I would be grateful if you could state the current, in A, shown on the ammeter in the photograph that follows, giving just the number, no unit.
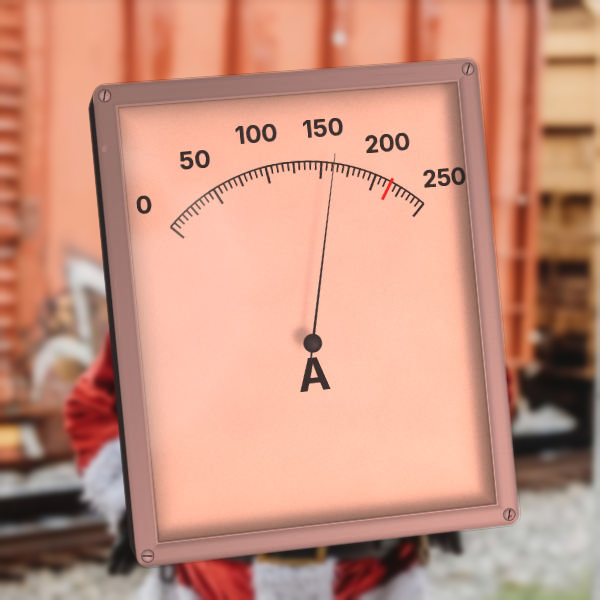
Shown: 160
